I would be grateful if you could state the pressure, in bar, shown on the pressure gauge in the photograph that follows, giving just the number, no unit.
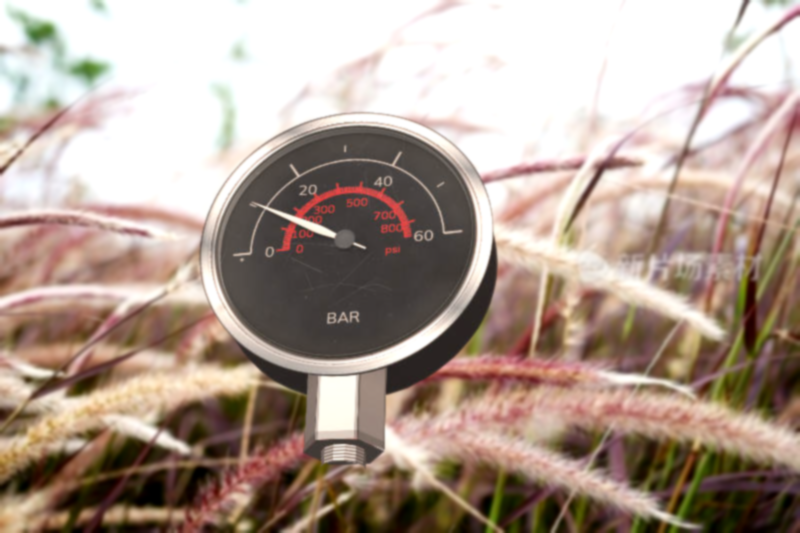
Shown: 10
